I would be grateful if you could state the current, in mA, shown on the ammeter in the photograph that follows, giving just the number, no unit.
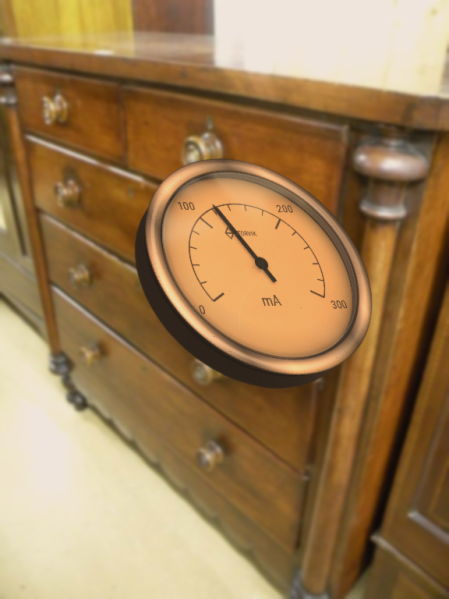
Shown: 120
